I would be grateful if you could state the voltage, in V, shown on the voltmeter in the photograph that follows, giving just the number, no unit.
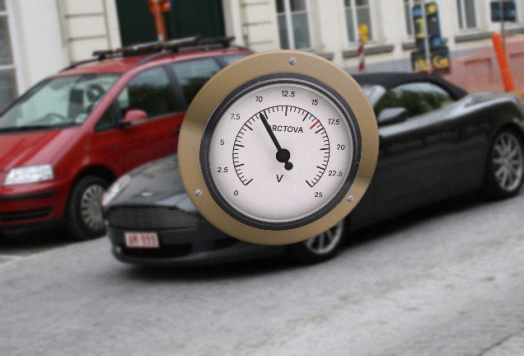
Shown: 9.5
